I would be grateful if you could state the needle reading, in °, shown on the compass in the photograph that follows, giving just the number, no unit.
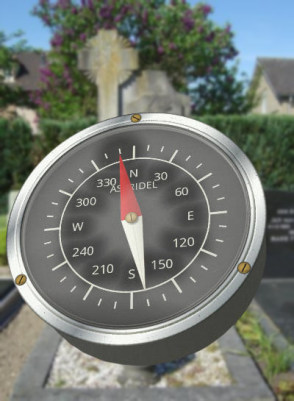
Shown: 350
